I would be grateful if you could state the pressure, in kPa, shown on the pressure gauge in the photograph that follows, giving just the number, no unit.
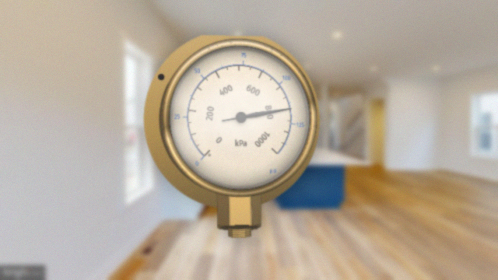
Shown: 800
